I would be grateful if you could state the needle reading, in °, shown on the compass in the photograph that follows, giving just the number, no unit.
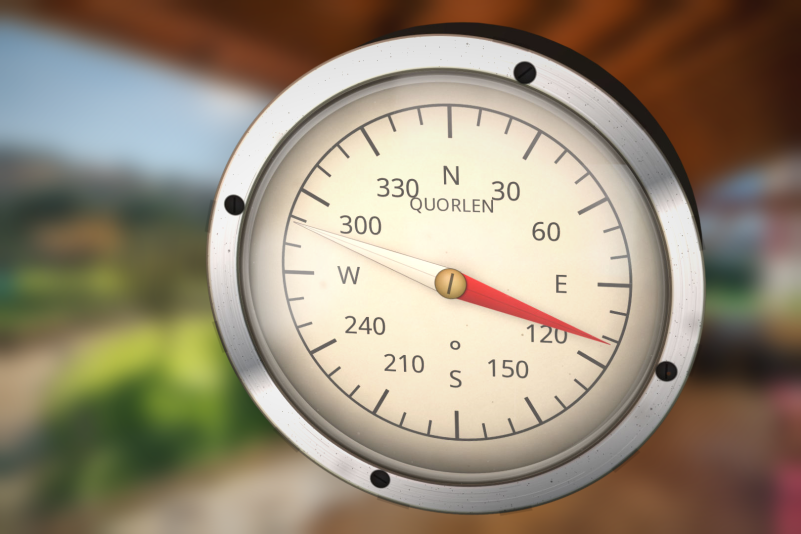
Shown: 110
